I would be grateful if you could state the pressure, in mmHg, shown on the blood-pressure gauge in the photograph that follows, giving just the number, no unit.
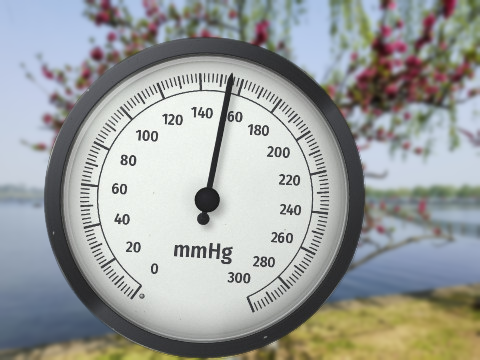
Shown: 154
